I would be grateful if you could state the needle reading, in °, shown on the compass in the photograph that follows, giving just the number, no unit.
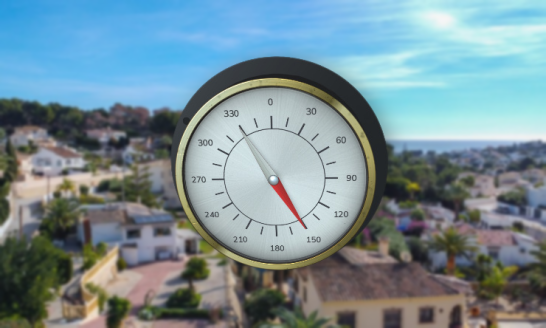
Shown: 150
